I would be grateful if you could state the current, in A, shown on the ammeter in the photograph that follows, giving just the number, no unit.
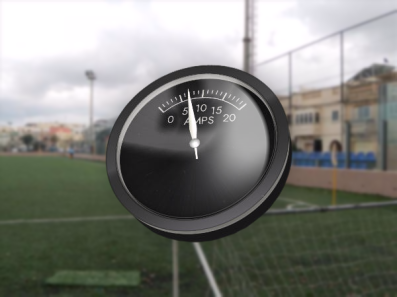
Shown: 7
